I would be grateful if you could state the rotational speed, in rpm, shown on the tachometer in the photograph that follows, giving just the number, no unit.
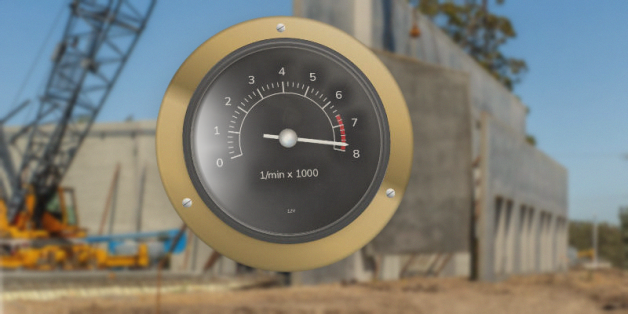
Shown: 7800
